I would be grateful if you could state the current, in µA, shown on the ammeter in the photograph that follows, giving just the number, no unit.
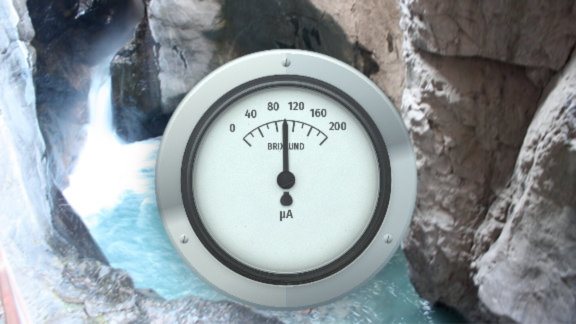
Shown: 100
